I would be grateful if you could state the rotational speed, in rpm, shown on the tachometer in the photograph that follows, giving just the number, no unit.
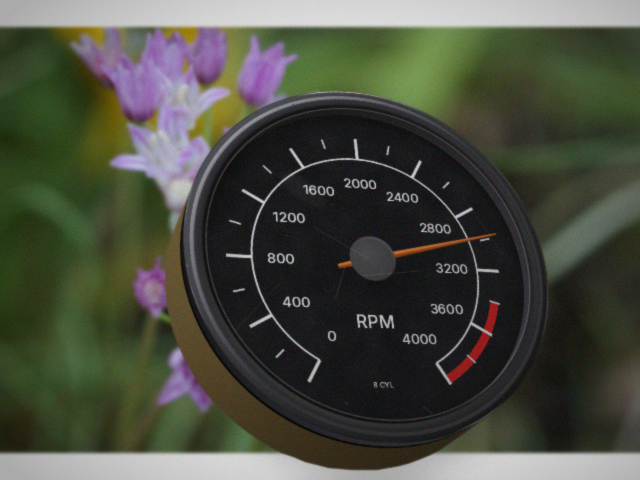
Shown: 3000
